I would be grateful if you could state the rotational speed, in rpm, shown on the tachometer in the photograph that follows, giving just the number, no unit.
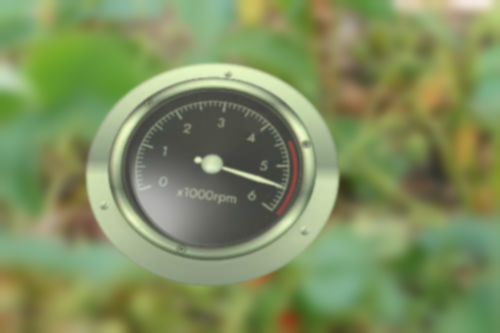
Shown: 5500
